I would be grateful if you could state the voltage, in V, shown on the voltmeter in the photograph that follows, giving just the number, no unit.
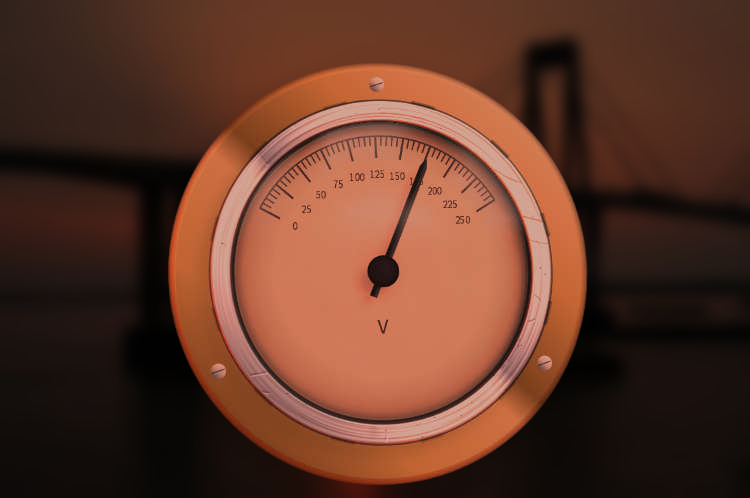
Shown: 175
